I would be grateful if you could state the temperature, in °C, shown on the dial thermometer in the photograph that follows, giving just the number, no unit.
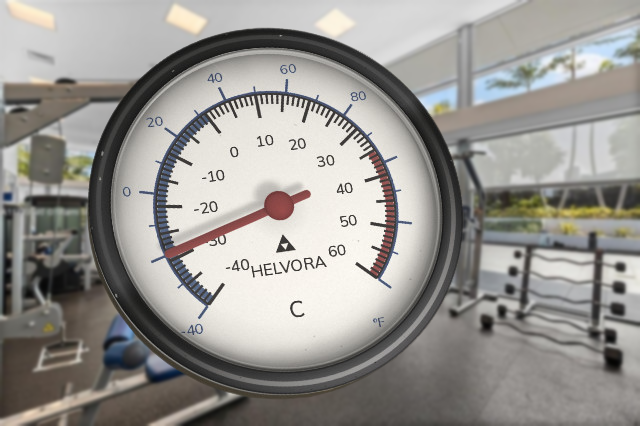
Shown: -29
